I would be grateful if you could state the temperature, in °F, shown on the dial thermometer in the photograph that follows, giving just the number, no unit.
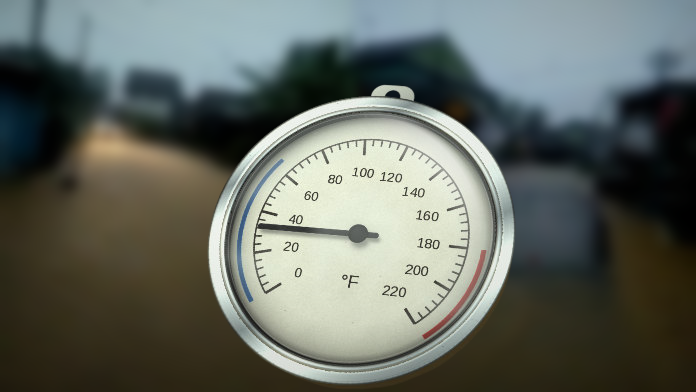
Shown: 32
